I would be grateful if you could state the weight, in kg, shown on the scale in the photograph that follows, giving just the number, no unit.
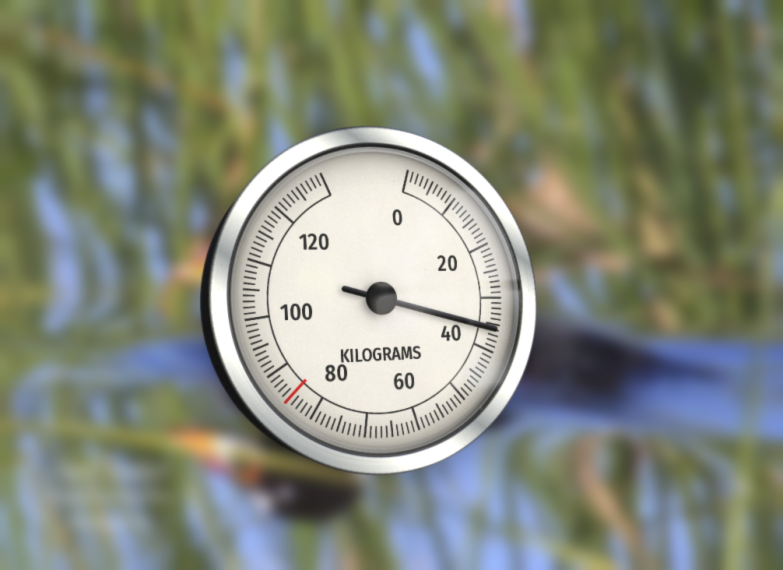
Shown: 36
